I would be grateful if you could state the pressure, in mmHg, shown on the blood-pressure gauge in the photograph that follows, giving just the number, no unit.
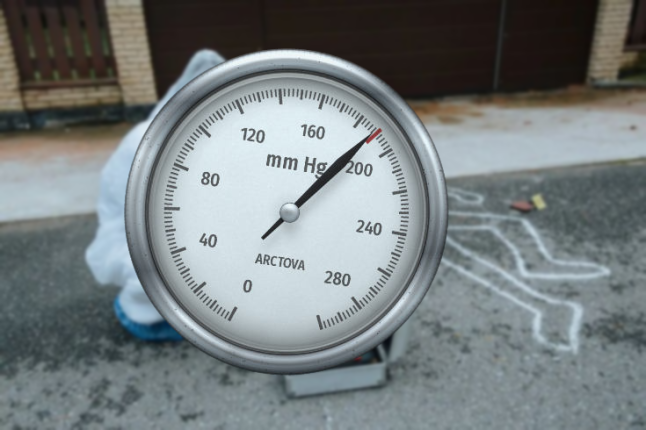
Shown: 188
